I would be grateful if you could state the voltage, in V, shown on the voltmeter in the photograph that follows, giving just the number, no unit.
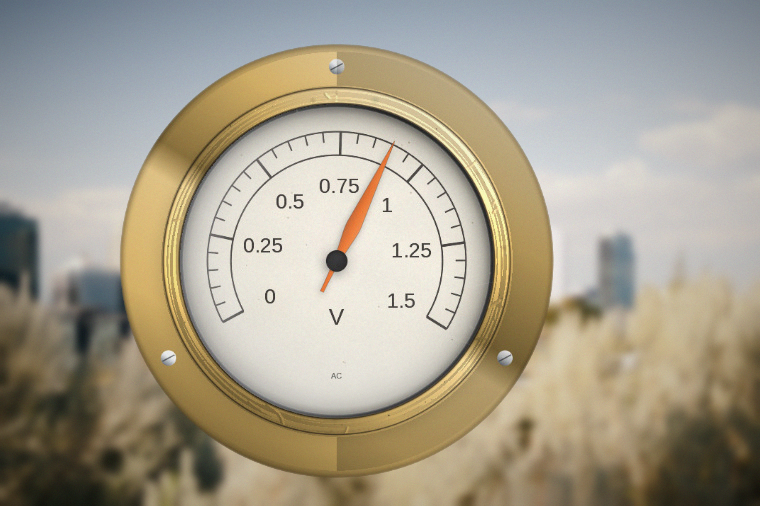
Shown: 0.9
